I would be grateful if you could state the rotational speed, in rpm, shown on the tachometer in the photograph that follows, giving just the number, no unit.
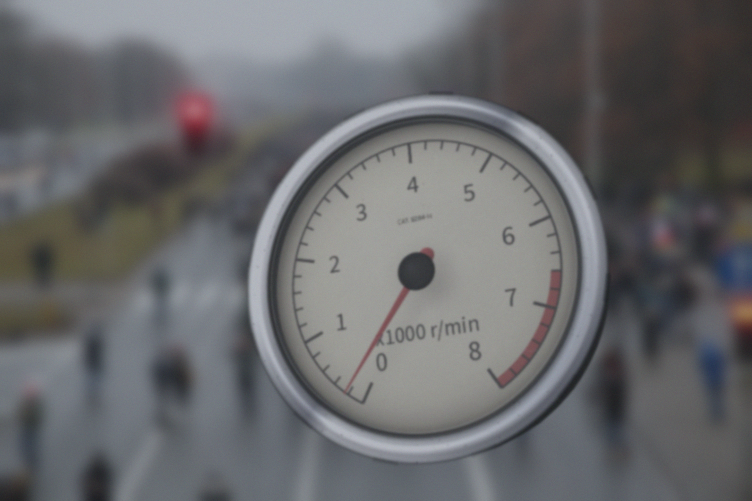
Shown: 200
